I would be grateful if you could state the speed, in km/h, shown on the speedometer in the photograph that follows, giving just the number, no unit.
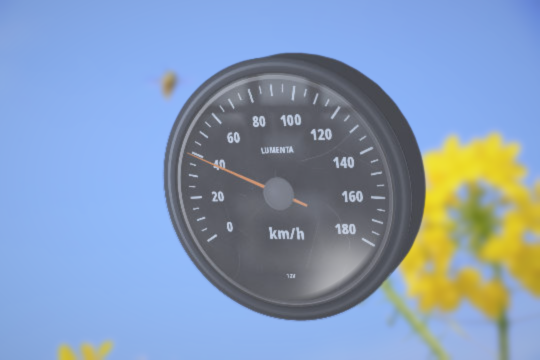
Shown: 40
